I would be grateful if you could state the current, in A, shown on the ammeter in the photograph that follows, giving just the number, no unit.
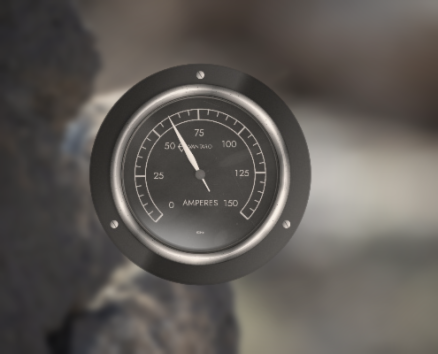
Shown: 60
